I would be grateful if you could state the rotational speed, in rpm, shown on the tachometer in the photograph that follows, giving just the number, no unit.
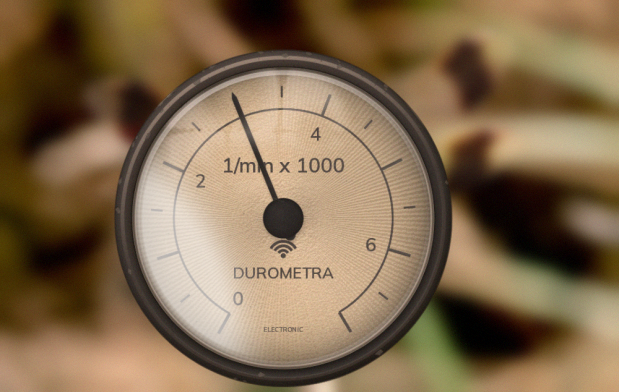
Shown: 3000
